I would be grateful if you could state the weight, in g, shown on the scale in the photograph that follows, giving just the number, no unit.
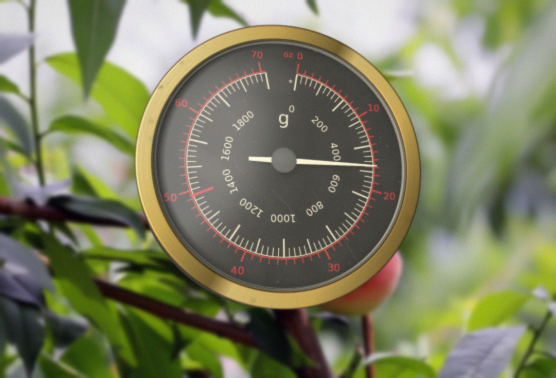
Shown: 480
